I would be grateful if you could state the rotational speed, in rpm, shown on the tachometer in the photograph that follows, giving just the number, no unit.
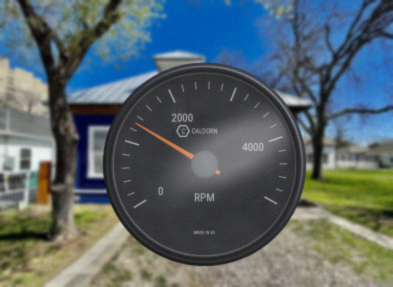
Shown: 1300
